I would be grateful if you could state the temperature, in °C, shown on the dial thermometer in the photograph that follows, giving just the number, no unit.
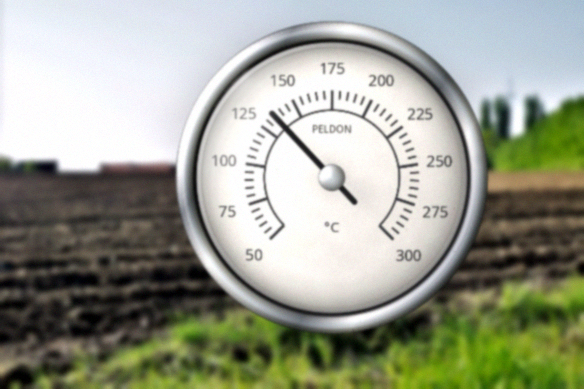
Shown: 135
